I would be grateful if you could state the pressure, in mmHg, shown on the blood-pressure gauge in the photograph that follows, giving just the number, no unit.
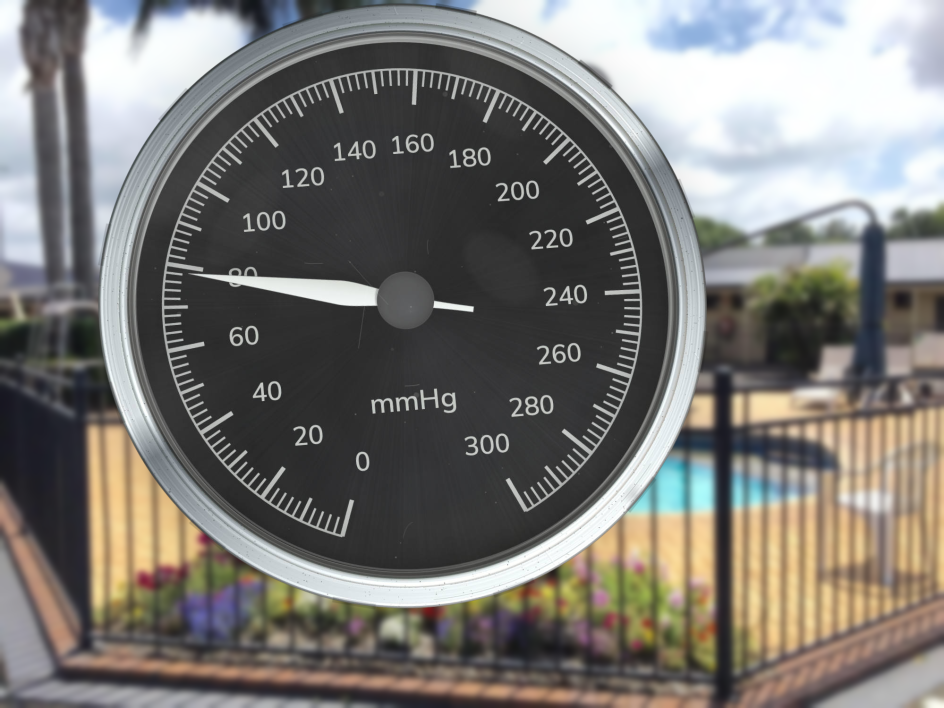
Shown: 78
